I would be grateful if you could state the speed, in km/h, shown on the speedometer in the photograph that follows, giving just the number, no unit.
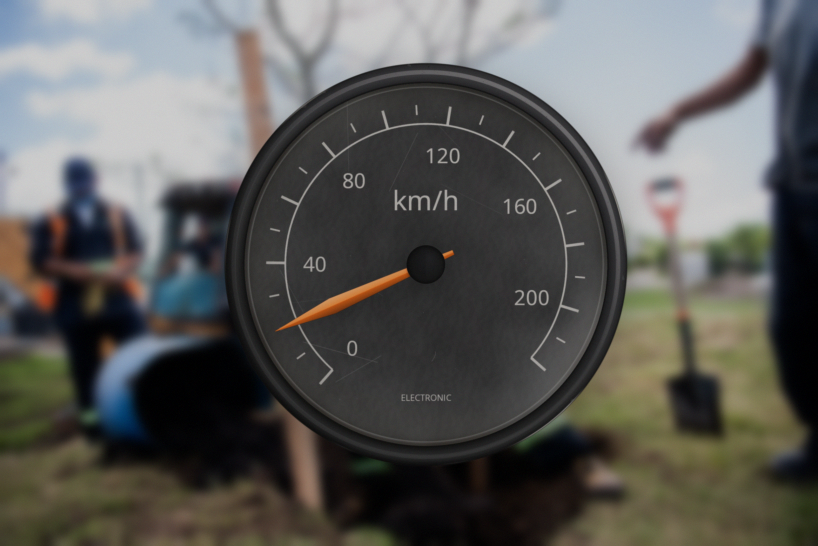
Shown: 20
